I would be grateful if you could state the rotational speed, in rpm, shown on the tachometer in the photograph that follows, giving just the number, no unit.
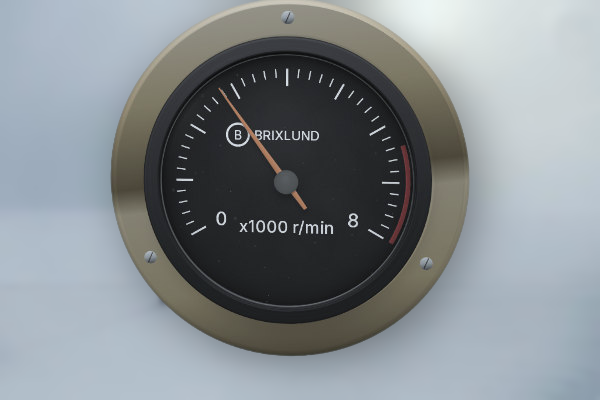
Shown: 2800
